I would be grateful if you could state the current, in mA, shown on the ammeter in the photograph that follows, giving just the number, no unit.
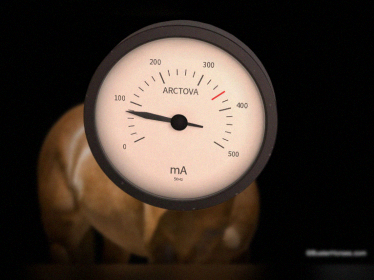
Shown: 80
